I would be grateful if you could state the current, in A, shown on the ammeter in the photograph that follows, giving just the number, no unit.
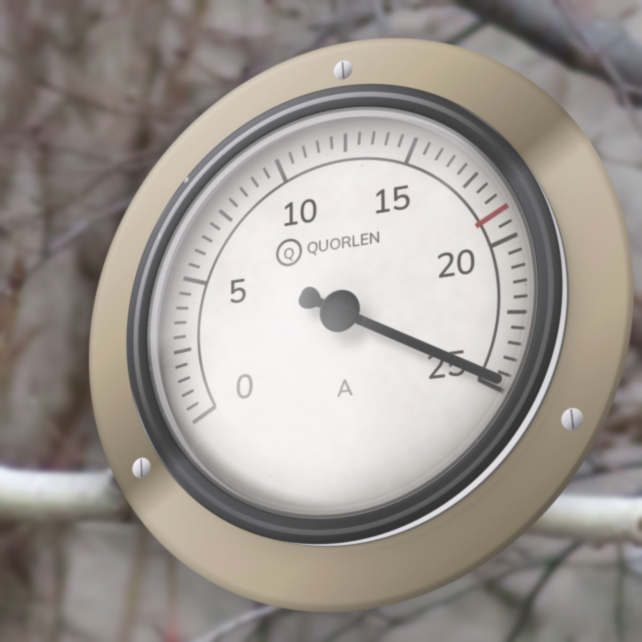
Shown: 24.75
